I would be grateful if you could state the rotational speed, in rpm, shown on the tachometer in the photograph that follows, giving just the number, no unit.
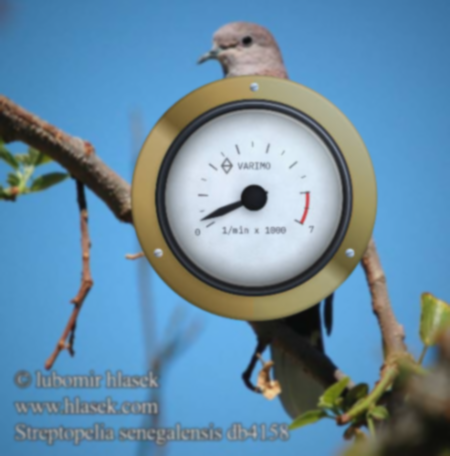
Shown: 250
